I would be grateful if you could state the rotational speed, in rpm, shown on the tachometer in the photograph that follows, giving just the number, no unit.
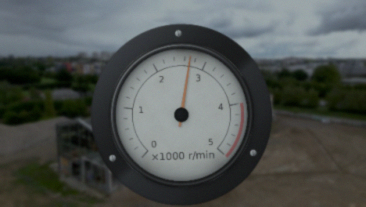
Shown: 2700
